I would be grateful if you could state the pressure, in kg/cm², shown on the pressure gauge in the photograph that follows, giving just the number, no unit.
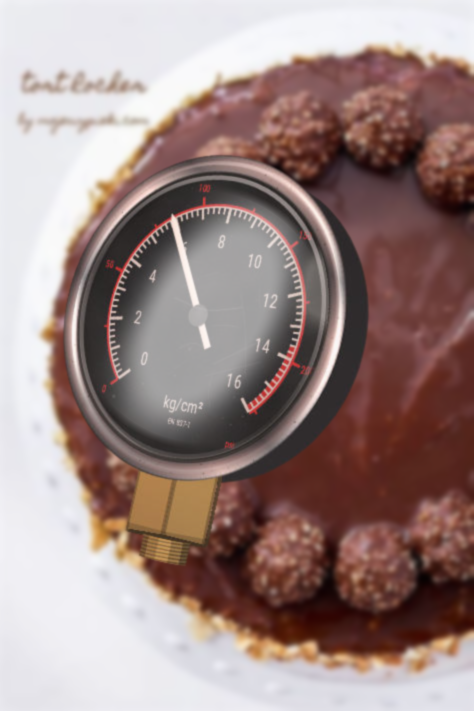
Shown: 6
